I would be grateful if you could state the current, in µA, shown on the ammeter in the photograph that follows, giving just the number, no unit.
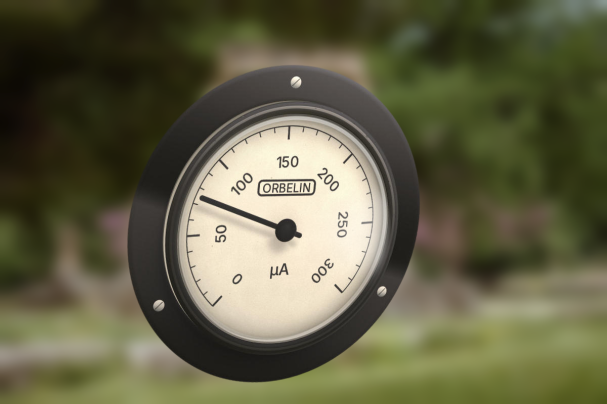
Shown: 75
